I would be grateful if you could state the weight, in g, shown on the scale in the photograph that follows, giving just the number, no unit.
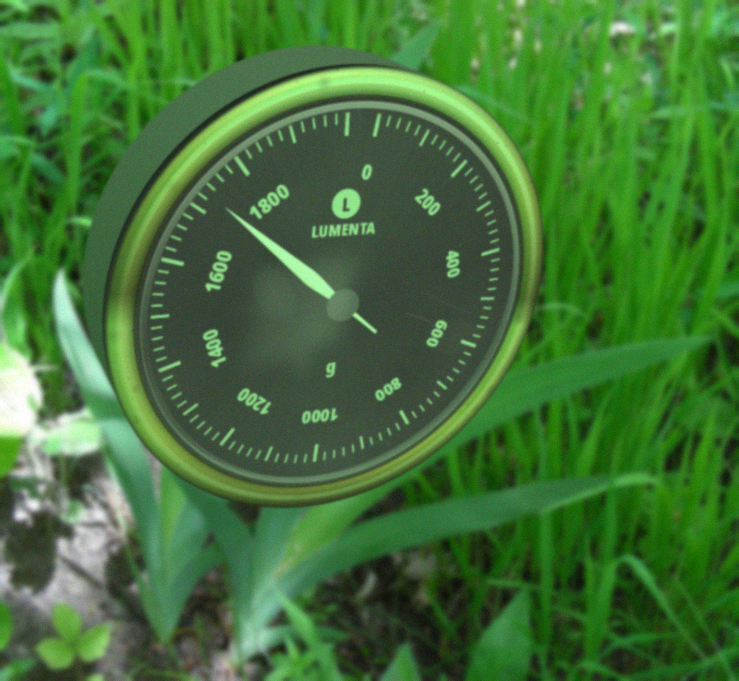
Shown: 1730
